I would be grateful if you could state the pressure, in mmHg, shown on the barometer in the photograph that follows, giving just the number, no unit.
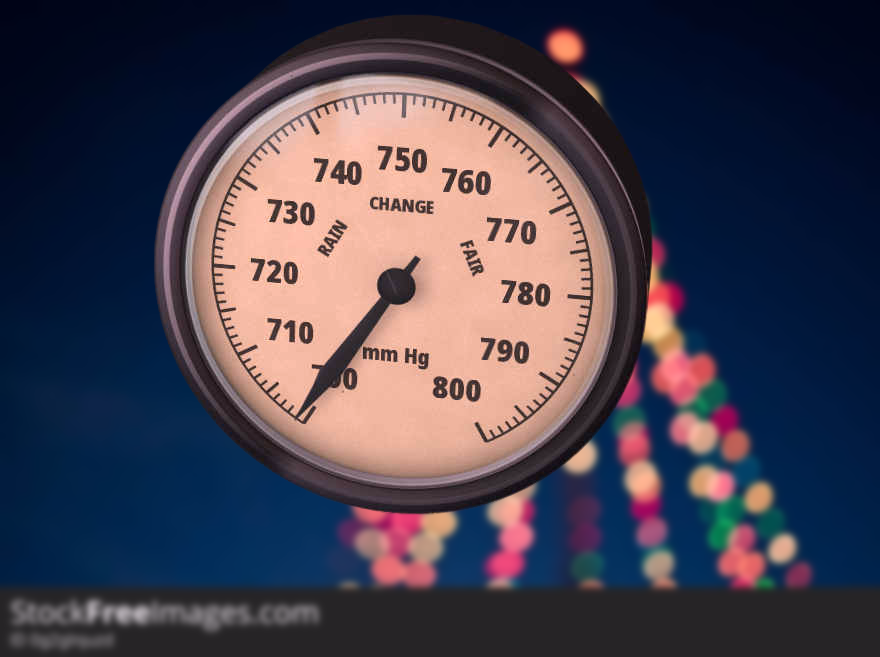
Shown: 701
